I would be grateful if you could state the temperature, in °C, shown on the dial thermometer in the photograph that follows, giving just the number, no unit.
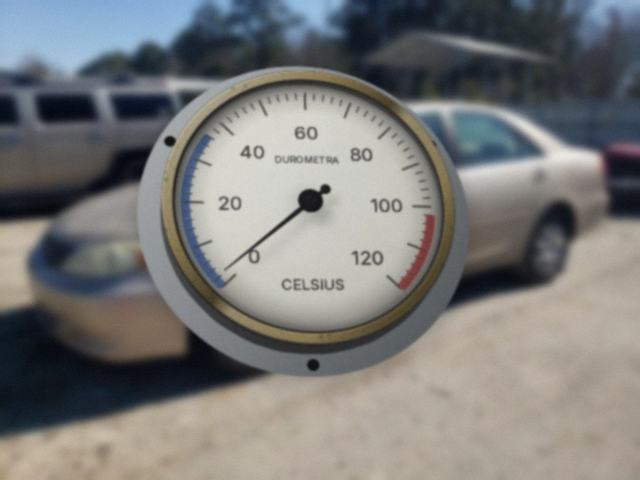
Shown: 2
